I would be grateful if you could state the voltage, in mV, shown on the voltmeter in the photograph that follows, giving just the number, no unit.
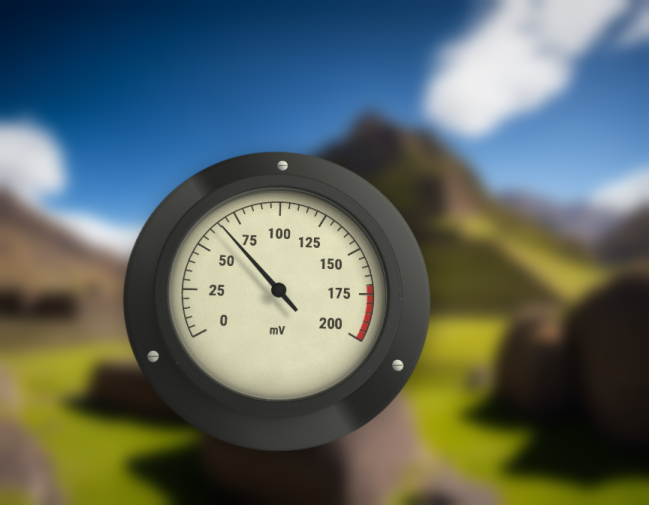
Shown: 65
